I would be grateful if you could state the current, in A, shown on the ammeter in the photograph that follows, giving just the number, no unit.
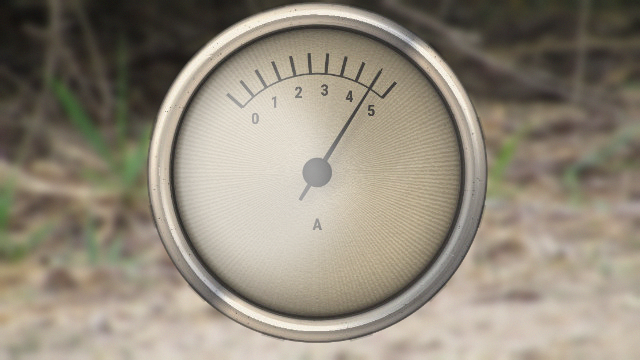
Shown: 4.5
